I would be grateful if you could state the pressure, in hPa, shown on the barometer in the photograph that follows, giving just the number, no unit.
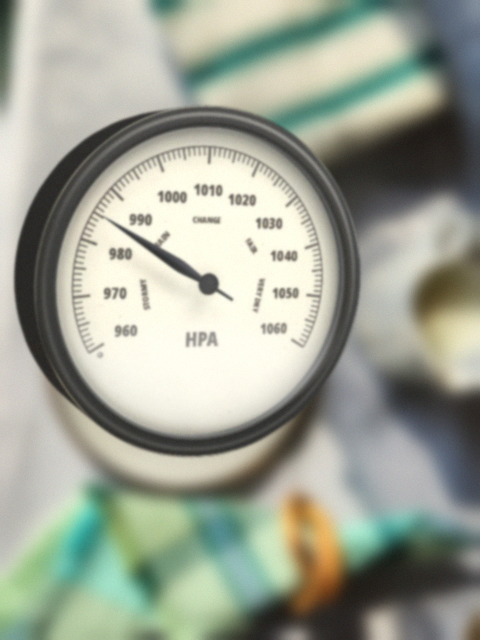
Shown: 985
